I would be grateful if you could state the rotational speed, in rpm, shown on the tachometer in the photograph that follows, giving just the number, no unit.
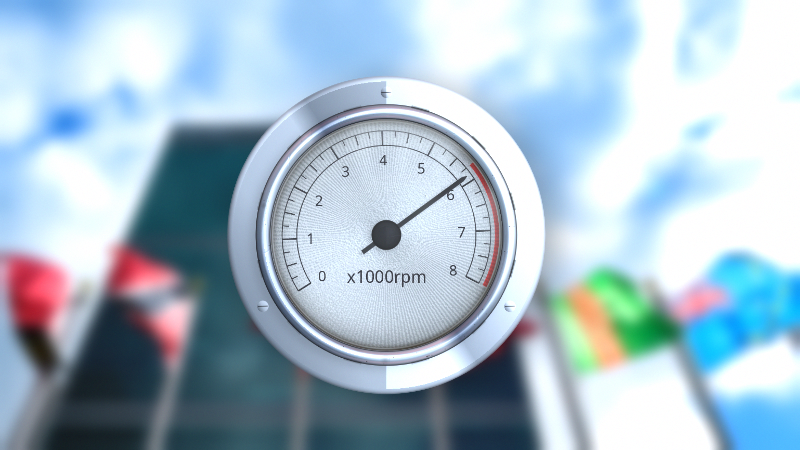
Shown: 5875
